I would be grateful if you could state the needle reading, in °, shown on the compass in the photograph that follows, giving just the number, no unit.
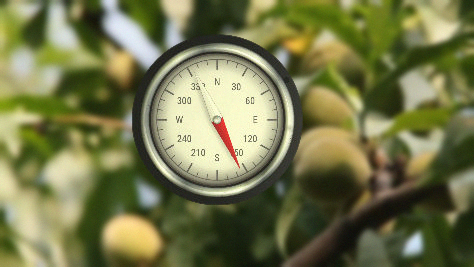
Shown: 155
